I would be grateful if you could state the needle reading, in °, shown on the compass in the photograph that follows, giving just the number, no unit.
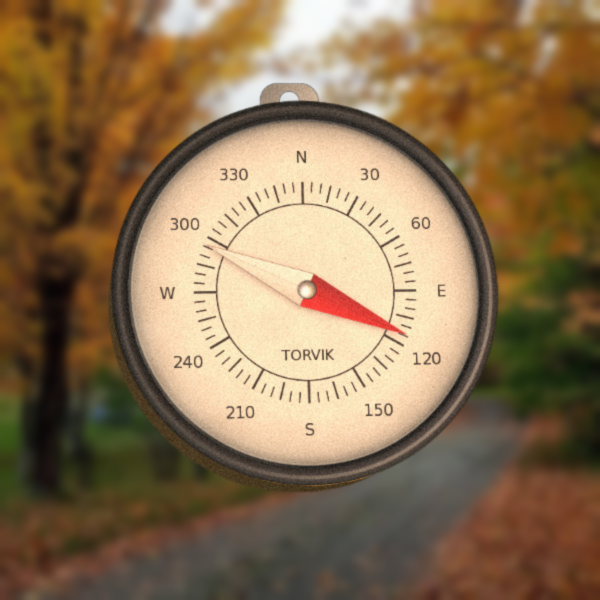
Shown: 115
